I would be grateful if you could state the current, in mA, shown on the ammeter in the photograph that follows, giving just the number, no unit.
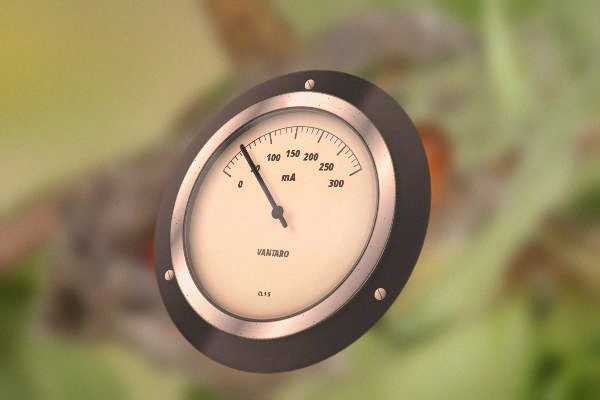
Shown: 50
